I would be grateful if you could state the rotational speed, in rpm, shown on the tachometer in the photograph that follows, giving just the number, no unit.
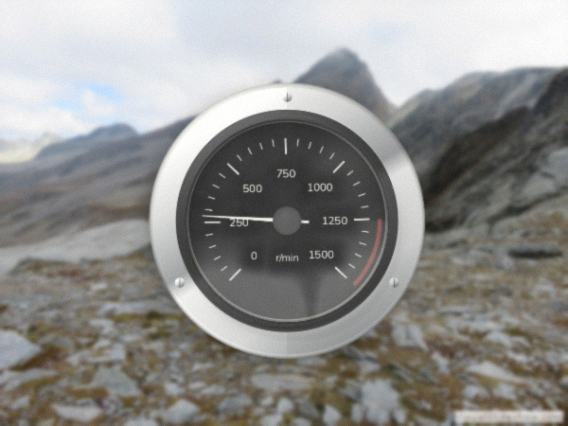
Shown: 275
